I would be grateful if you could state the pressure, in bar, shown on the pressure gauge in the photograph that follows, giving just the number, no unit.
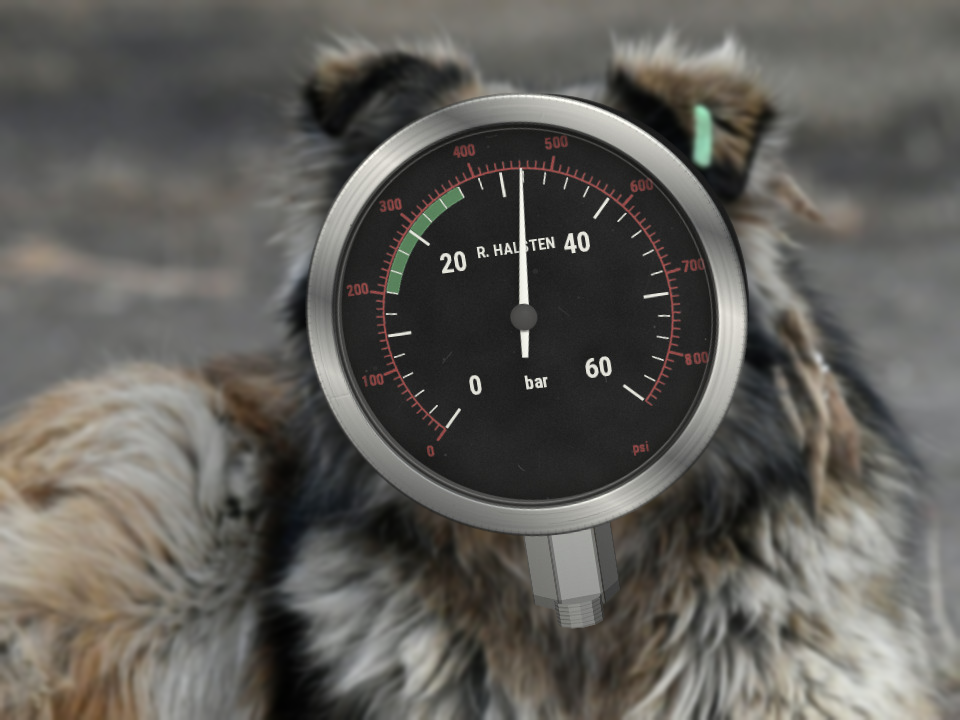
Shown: 32
